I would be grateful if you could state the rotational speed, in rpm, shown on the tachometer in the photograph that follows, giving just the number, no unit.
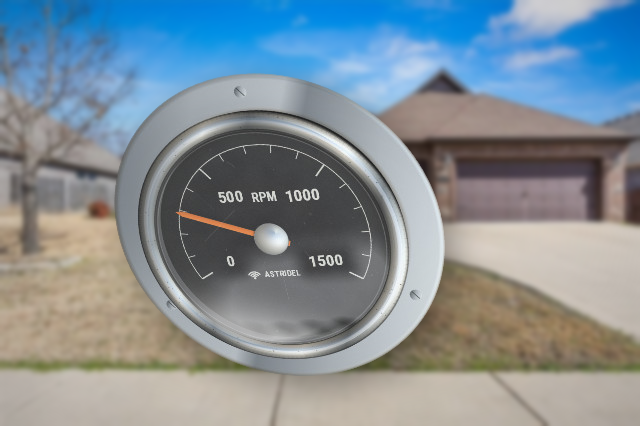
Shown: 300
